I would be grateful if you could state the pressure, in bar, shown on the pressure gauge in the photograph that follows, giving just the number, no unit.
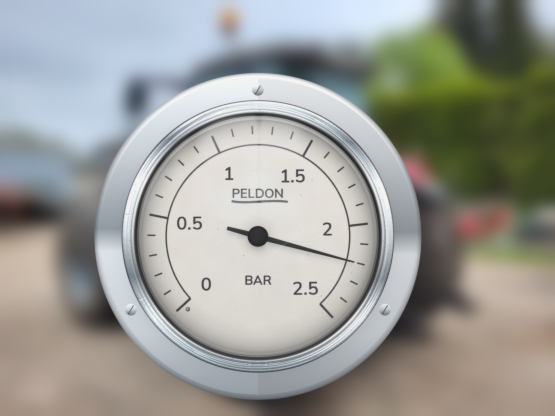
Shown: 2.2
